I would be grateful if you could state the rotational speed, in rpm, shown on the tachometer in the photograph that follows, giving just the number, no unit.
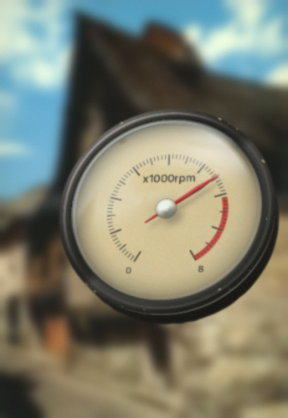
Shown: 5500
